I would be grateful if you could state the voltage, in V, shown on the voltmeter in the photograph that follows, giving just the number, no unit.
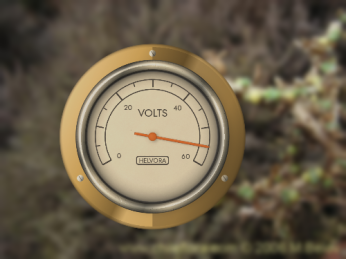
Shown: 55
